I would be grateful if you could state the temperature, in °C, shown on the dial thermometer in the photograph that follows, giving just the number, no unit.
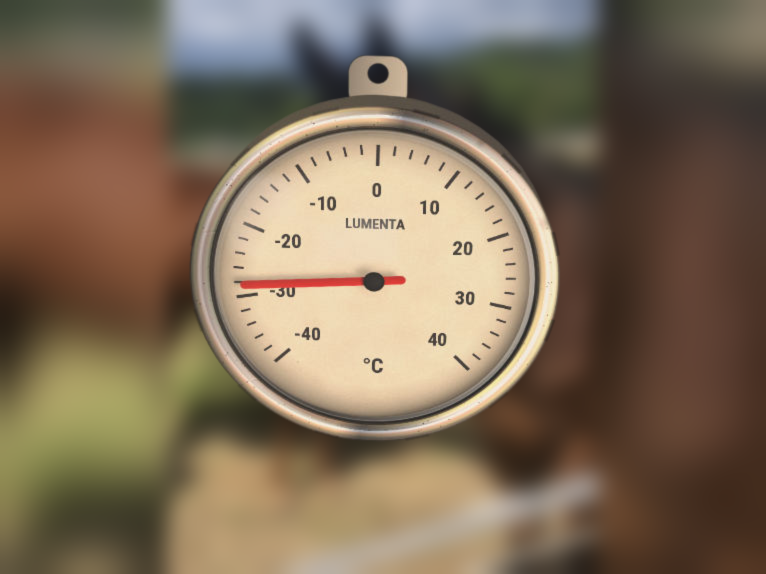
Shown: -28
